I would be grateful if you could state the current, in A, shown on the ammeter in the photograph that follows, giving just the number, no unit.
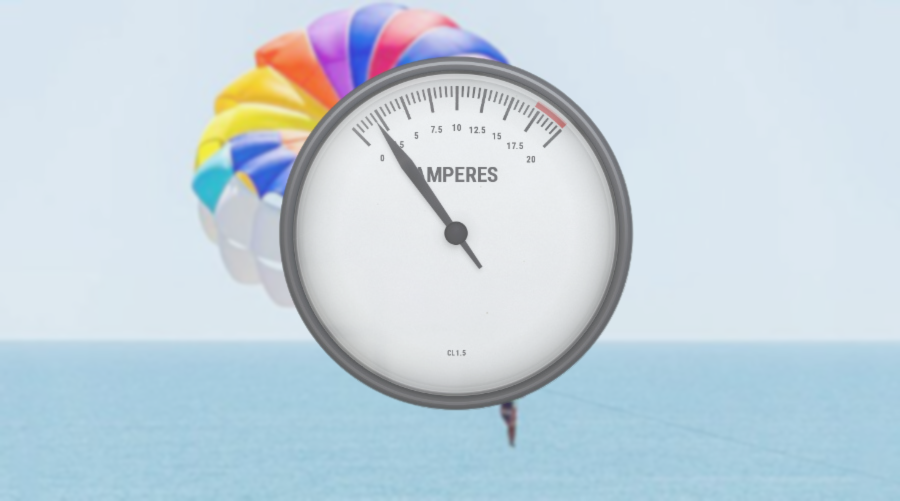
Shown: 2
